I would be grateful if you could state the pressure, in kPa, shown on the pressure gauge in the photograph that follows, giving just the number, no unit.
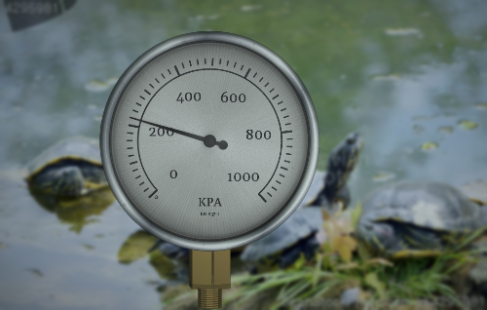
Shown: 220
